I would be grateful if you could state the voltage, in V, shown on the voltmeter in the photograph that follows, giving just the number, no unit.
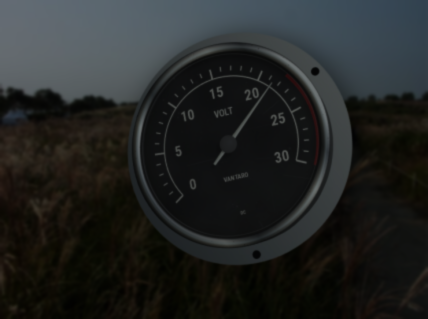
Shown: 21.5
